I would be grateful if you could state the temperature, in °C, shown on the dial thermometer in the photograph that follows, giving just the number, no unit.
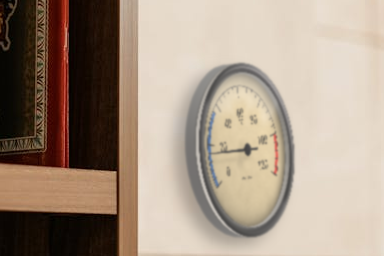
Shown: 16
